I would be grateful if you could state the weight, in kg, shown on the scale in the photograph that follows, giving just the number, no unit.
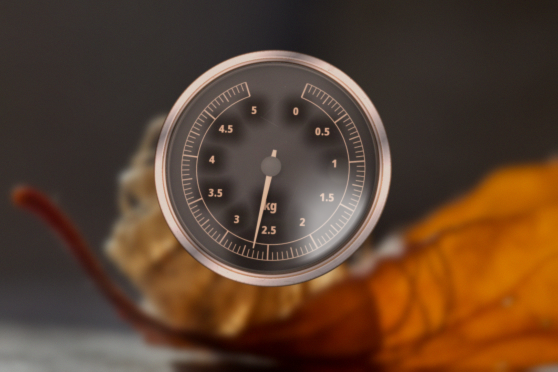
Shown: 2.65
